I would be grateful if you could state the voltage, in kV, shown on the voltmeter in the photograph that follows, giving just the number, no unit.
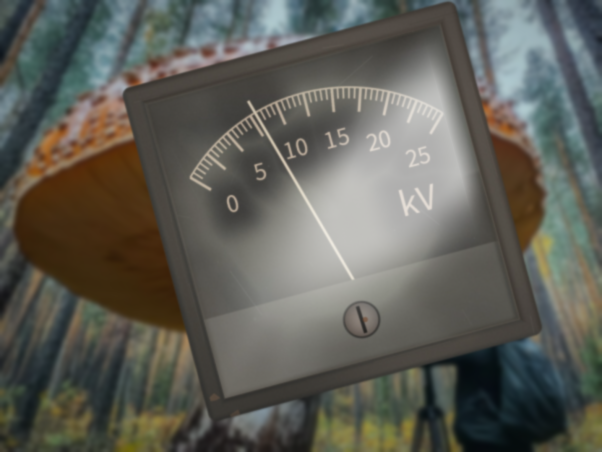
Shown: 8
